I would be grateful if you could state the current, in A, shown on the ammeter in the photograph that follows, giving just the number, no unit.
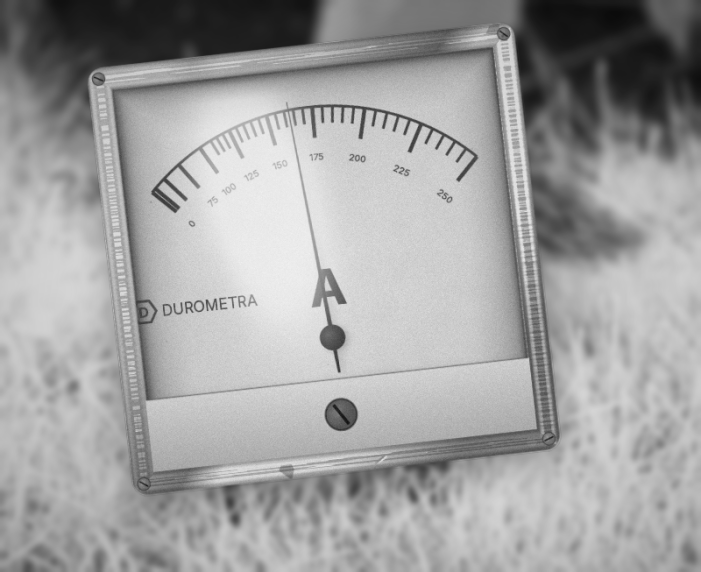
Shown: 162.5
